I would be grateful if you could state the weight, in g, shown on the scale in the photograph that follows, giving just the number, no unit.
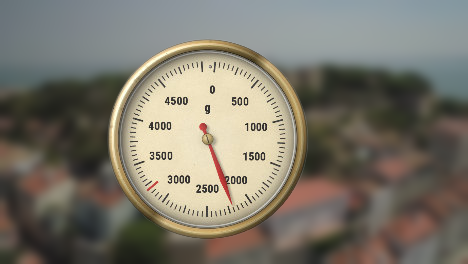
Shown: 2200
